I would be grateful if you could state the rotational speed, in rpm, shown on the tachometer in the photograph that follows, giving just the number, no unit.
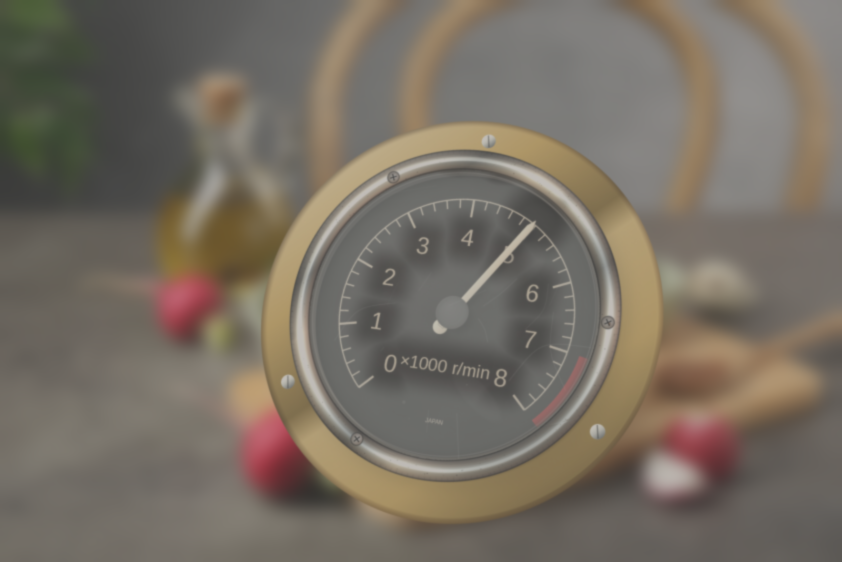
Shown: 5000
